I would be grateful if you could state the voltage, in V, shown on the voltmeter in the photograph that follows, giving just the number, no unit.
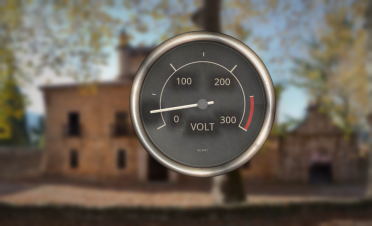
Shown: 25
